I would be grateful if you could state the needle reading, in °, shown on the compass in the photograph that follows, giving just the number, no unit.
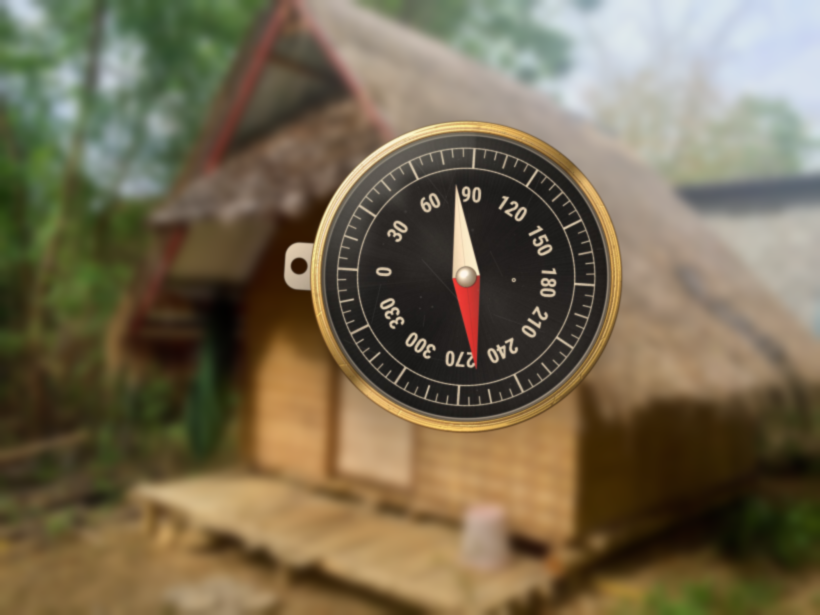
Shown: 260
